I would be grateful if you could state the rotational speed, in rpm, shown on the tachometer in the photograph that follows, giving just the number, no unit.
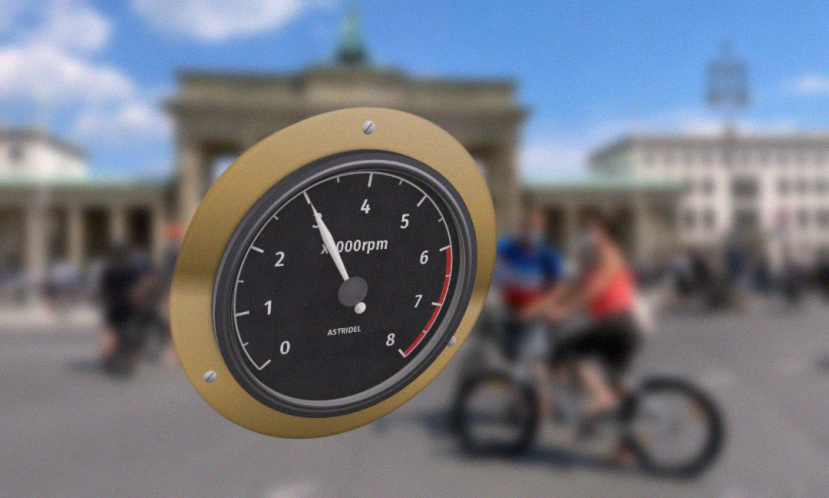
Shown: 3000
